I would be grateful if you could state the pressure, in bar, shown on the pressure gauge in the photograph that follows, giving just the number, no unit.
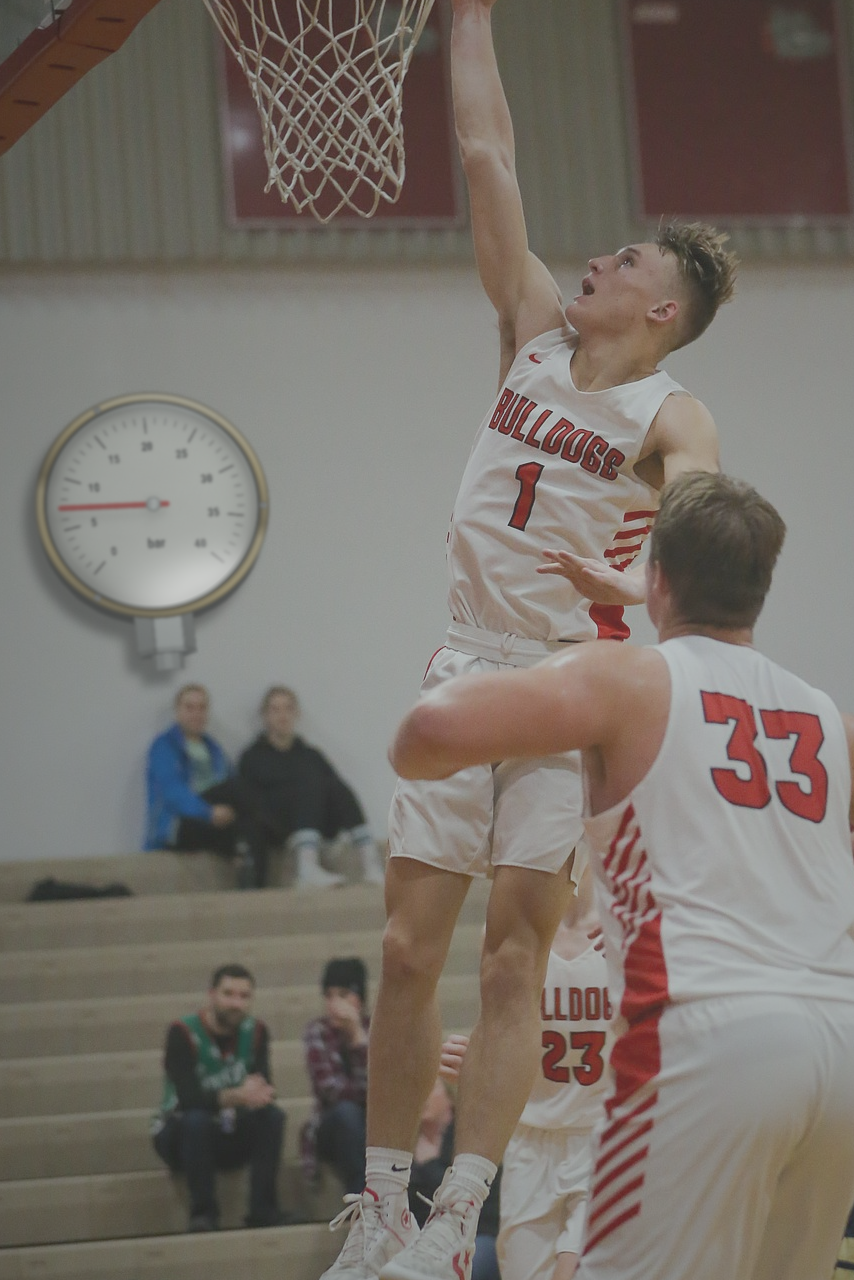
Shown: 7
